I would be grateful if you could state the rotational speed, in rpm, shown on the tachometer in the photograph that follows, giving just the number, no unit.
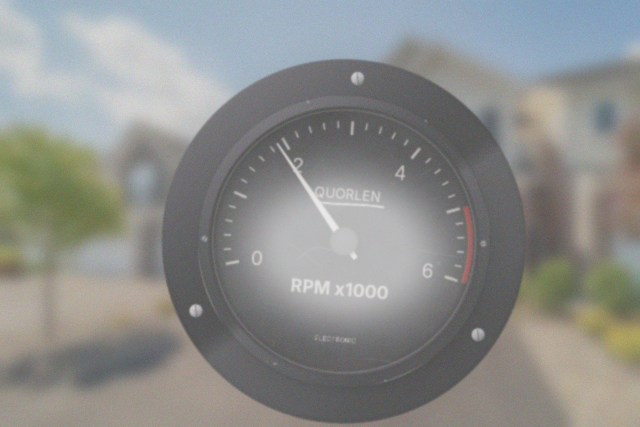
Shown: 1900
